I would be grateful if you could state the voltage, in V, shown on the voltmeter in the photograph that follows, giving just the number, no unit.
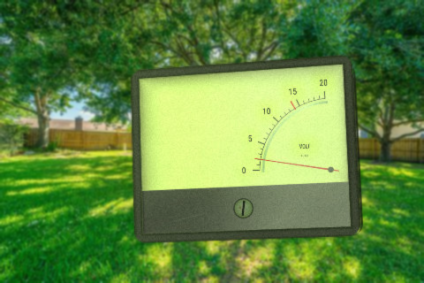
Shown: 2
